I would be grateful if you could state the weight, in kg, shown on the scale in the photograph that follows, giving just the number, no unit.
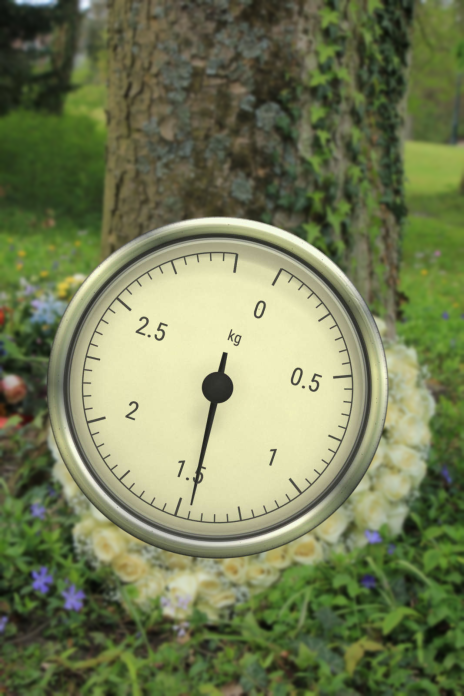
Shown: 1.45
